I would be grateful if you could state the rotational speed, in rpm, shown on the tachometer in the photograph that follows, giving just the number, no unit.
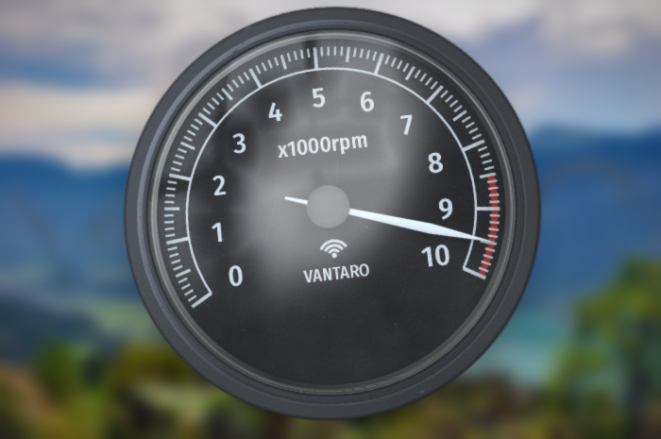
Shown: 9500
